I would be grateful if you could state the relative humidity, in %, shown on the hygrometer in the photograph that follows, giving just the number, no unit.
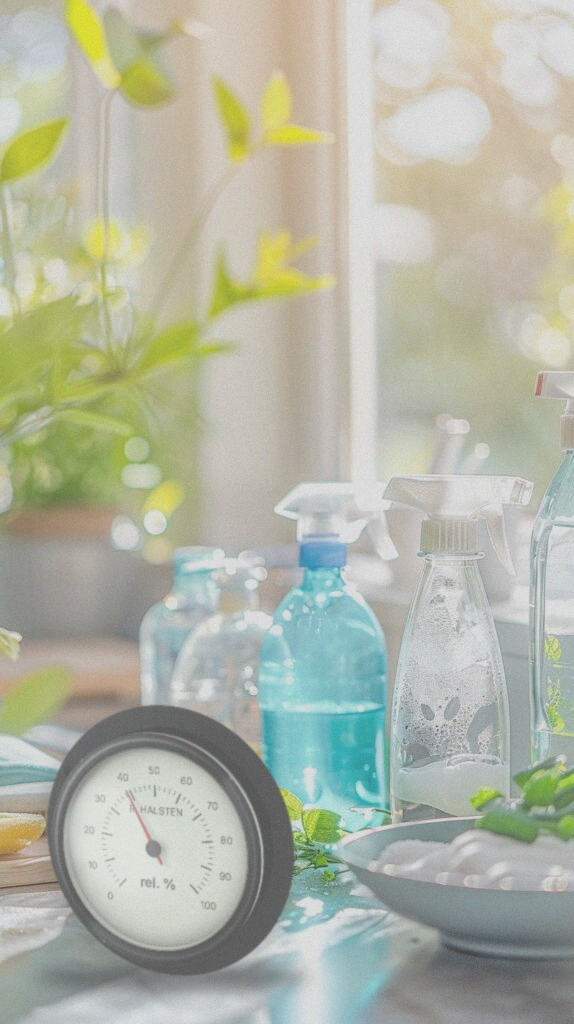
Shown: 40
